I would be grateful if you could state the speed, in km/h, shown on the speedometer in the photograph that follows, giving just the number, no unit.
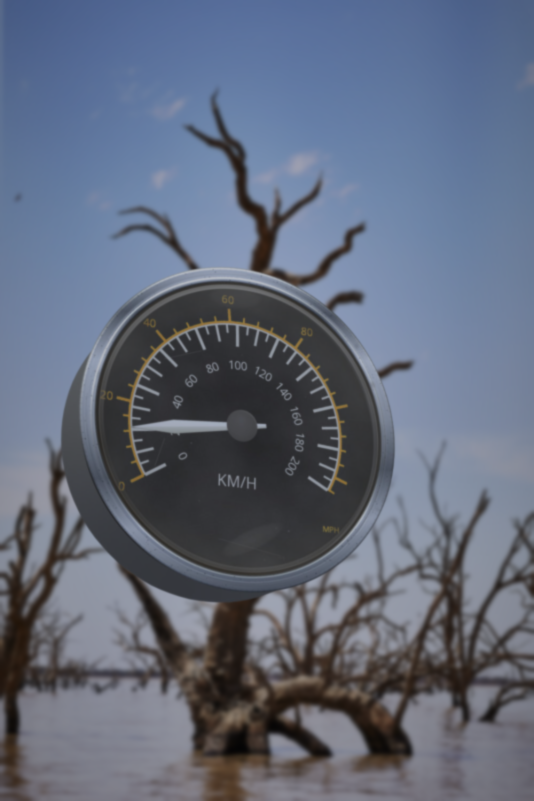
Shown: 20
